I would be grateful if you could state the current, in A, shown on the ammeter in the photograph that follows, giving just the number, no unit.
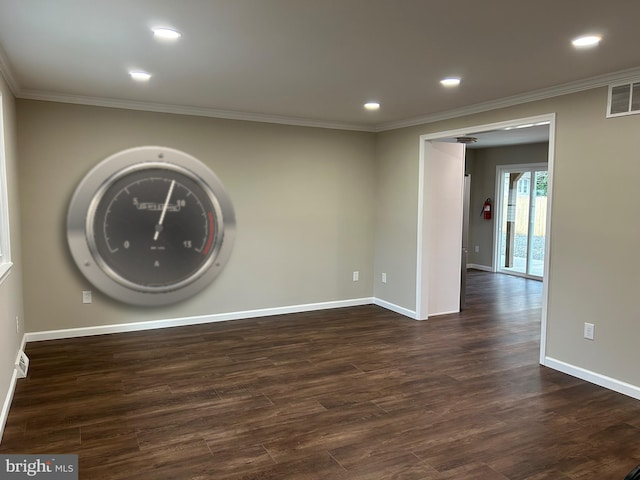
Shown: 8.5
